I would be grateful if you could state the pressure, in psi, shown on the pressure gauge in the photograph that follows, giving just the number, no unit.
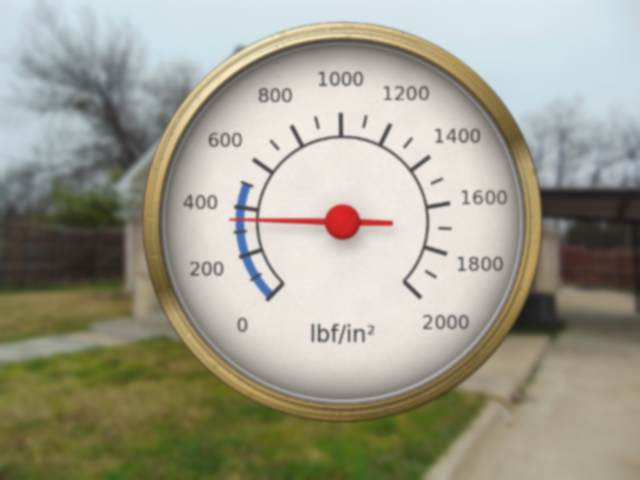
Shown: 350
